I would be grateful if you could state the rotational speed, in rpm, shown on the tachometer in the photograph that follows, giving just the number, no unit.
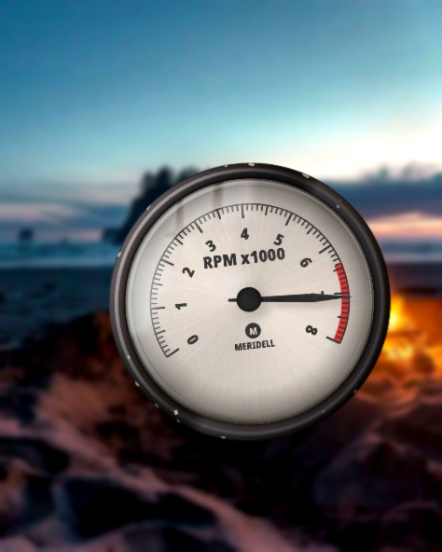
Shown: 7100
